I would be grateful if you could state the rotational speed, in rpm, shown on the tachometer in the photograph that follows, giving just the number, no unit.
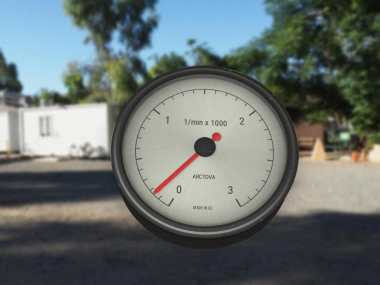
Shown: 150
